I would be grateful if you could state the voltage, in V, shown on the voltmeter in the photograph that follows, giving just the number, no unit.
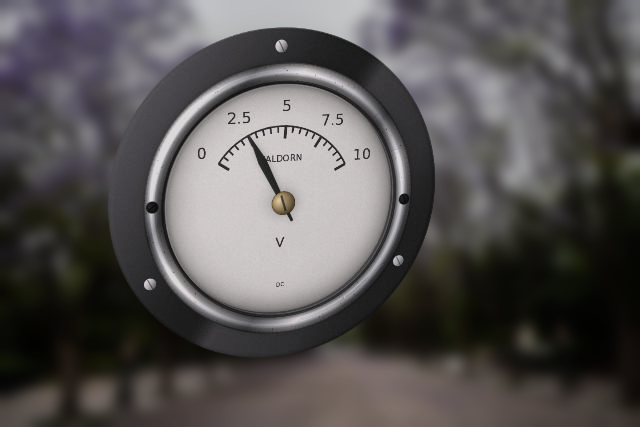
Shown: 2.5
